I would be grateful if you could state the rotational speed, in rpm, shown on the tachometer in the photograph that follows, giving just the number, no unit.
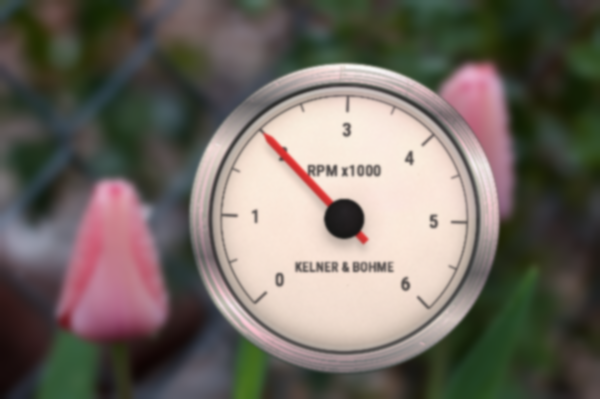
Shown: 2000
